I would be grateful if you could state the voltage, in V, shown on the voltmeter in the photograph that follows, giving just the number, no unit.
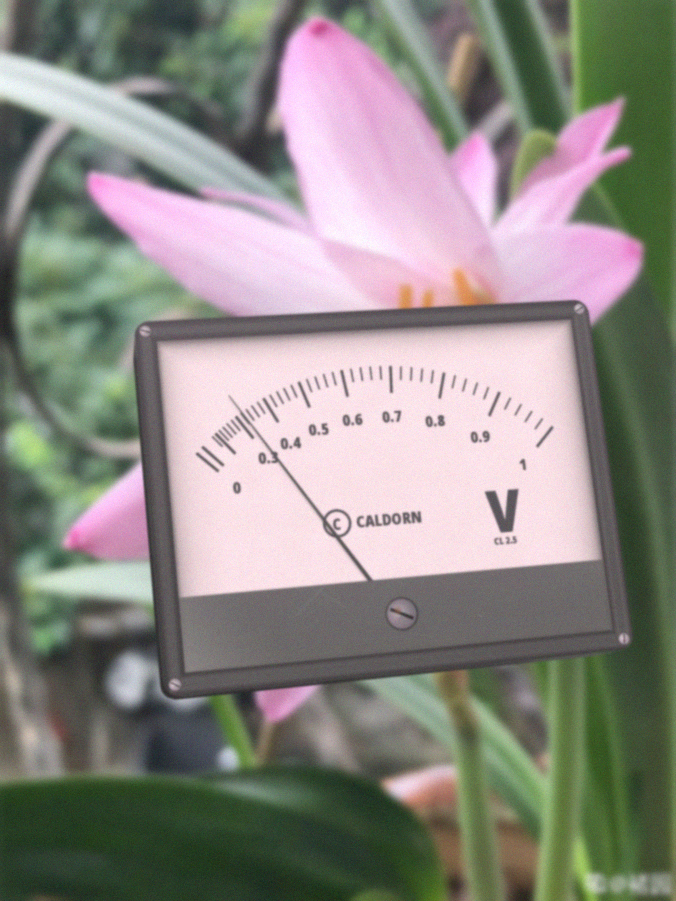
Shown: 0.32
